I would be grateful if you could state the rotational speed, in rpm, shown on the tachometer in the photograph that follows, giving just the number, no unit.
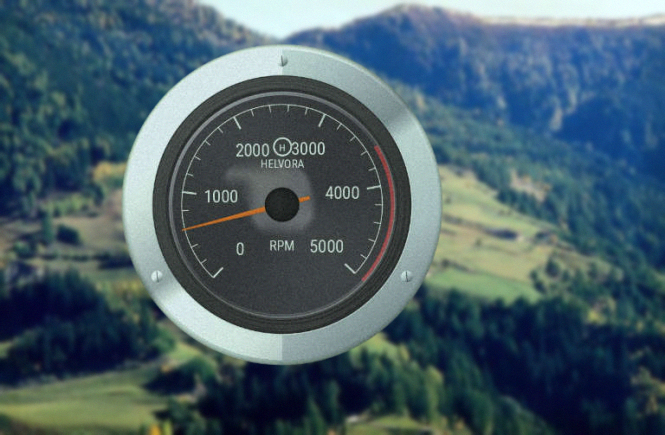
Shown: 600
